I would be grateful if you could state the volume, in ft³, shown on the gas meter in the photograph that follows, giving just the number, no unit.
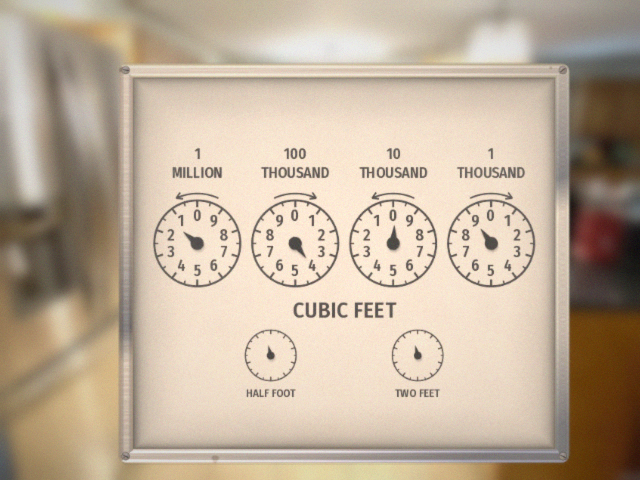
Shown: 139900
